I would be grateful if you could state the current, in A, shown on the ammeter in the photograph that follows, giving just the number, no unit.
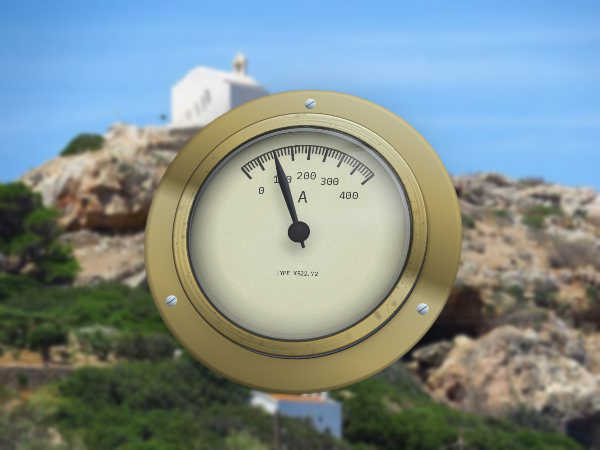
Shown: 100
